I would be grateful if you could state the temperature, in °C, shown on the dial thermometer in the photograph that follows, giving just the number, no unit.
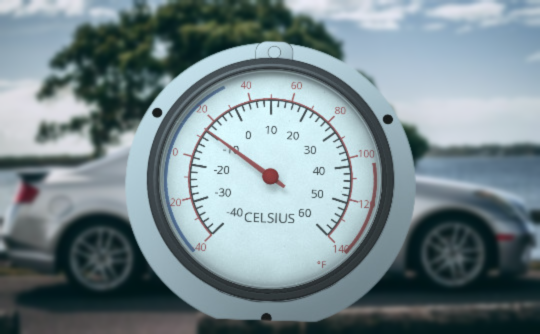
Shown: -10
